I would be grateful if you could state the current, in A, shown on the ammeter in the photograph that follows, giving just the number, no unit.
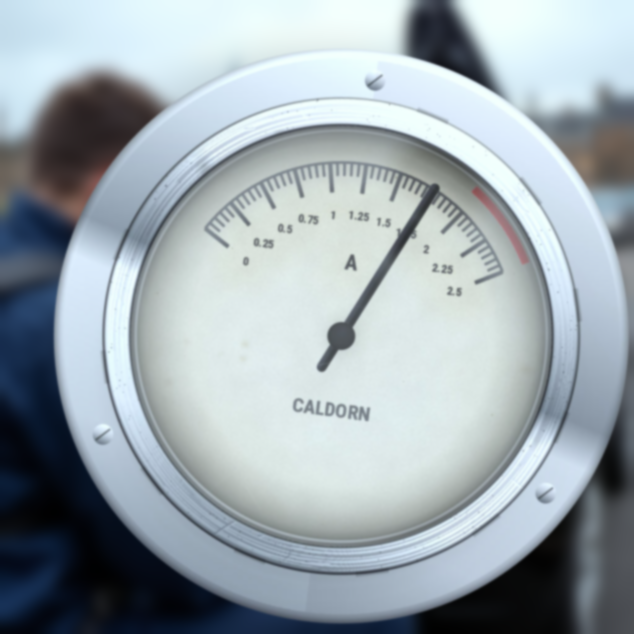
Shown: 1.75
